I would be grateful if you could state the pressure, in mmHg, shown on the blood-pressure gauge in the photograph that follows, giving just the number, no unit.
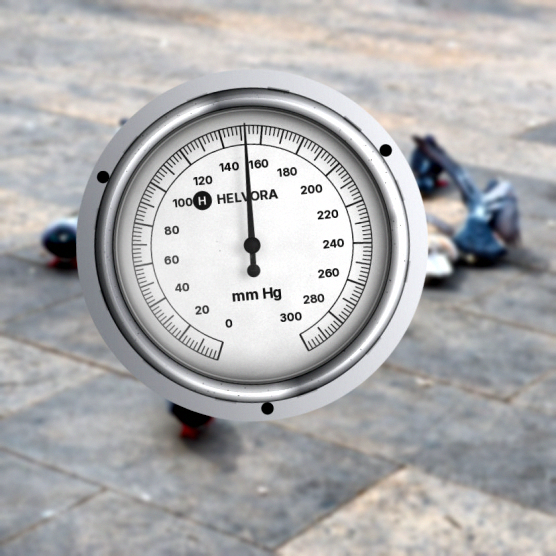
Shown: 152
